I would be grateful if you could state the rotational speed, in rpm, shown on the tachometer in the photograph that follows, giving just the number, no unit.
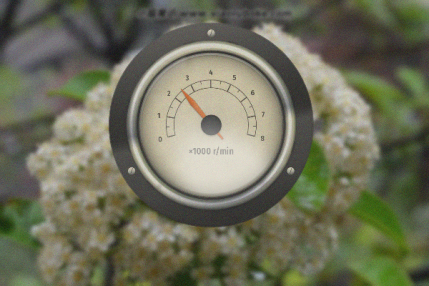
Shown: 2500
